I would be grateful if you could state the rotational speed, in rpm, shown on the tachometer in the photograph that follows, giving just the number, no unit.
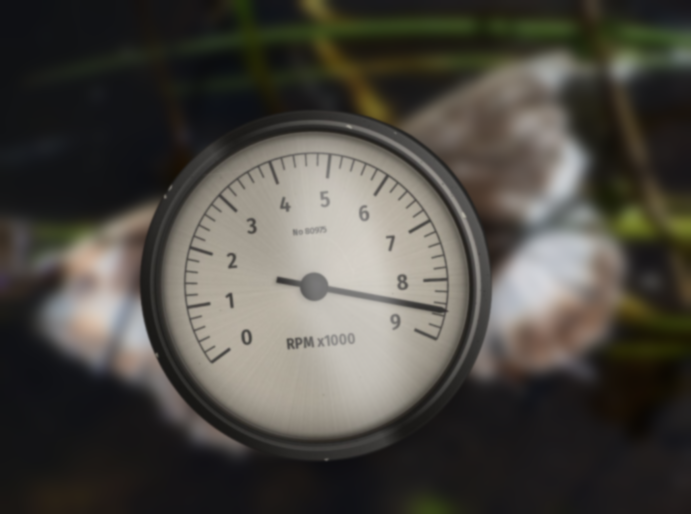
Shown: 8500
